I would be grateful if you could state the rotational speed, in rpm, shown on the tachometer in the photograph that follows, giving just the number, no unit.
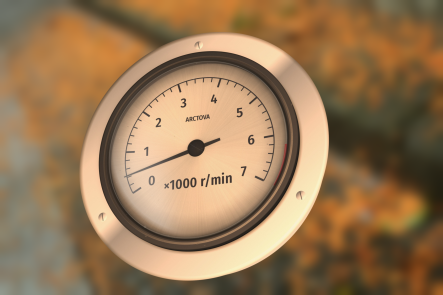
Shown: 400
